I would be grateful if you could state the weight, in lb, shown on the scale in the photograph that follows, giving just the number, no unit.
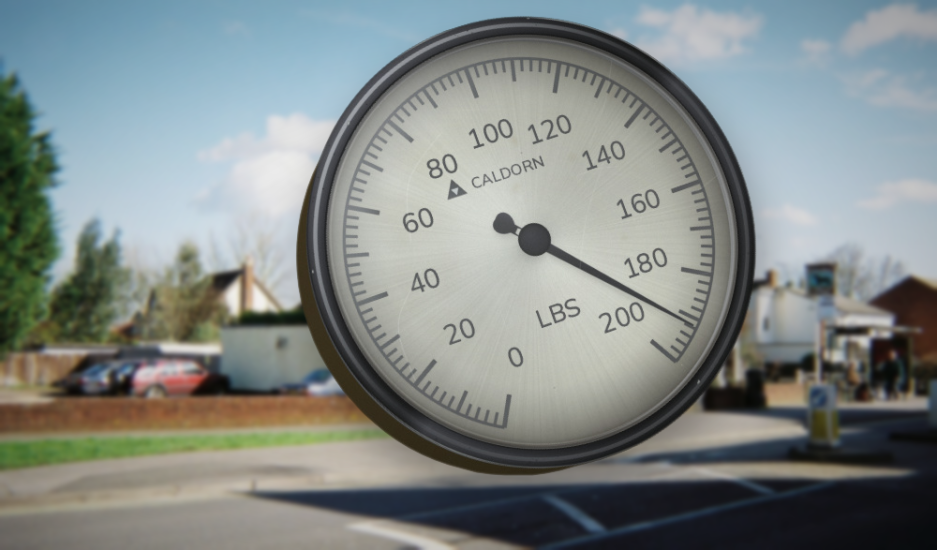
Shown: 192
